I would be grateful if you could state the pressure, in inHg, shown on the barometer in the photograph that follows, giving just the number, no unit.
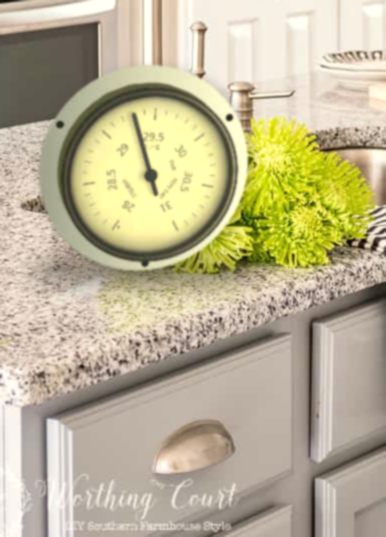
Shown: 29.3
